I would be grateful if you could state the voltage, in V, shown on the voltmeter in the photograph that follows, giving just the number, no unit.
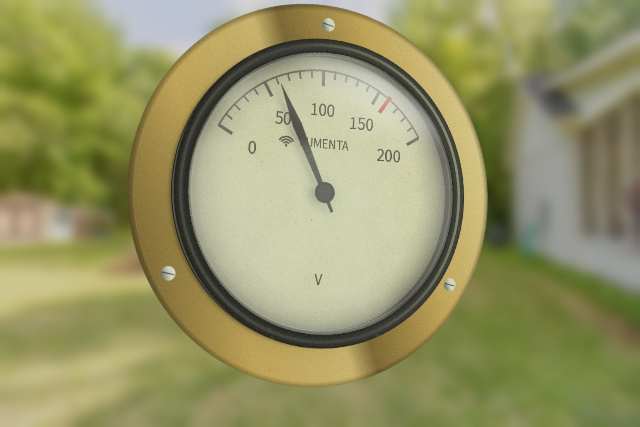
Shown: 60
